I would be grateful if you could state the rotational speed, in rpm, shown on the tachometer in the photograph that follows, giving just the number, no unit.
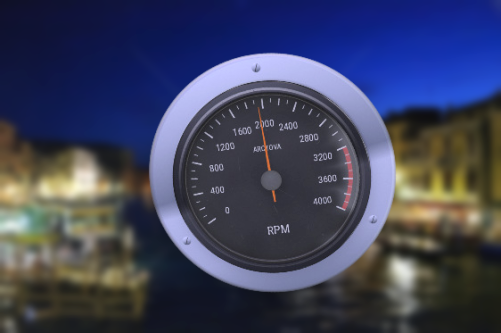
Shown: 1950
